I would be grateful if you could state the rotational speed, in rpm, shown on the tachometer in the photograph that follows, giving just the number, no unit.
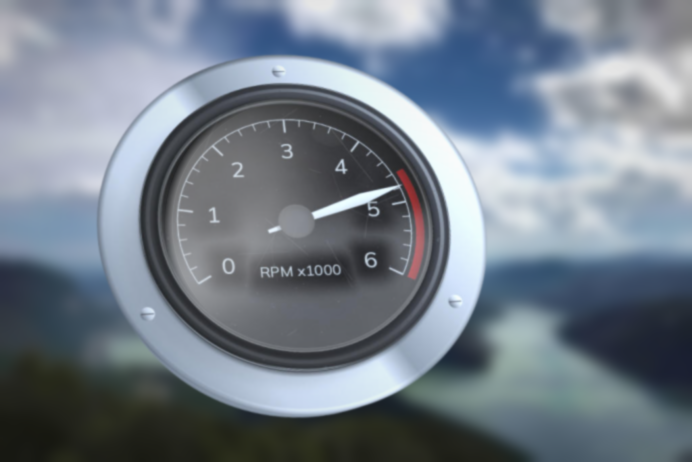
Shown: 4800
